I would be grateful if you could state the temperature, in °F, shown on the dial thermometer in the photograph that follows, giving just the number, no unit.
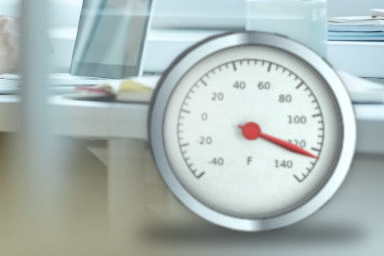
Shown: 124
